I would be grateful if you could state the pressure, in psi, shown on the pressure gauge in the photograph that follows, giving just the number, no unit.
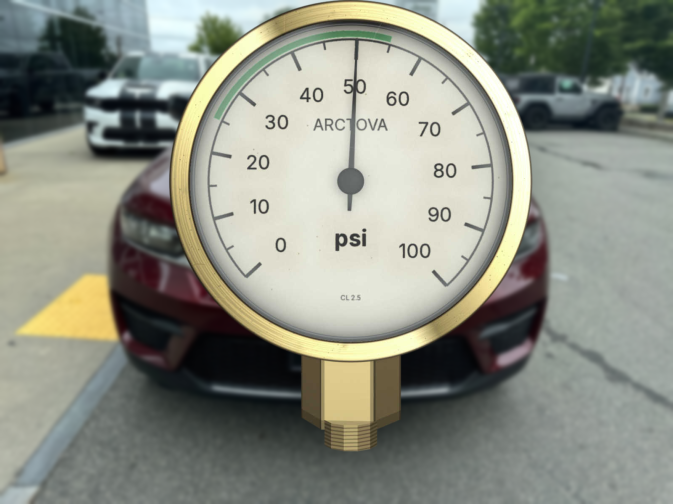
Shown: 50
